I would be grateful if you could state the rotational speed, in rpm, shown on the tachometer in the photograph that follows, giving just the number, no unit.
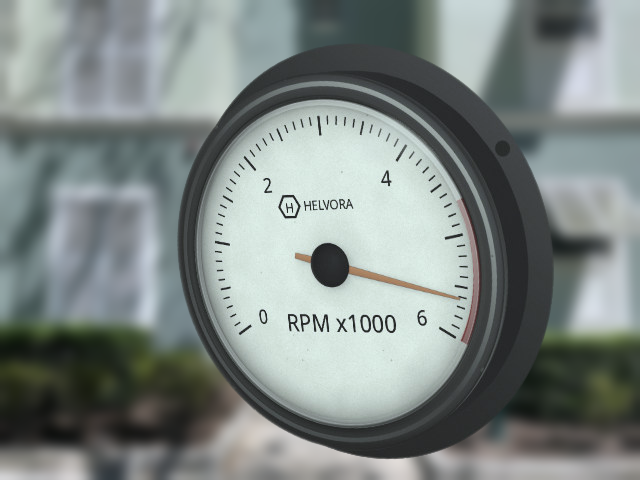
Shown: 5600
